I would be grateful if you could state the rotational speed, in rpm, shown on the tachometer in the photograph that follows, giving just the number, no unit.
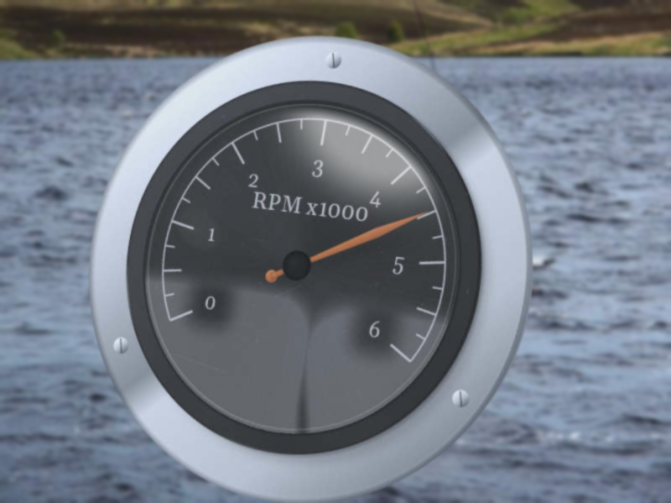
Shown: 4500
